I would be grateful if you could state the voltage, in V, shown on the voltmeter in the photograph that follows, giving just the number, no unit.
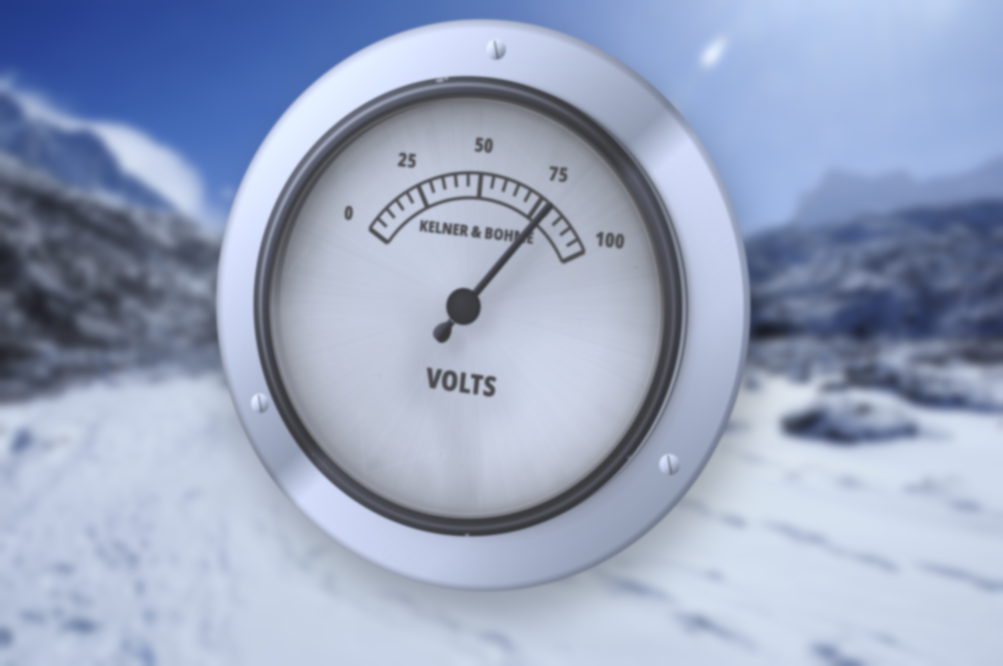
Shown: 80
